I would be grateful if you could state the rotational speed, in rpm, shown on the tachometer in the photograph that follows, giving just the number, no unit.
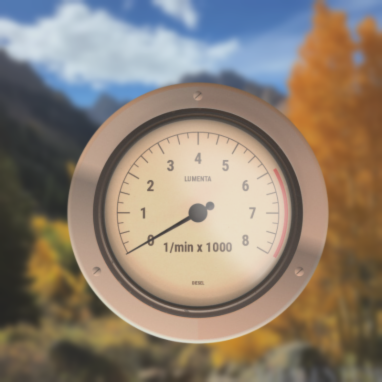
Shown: 0
